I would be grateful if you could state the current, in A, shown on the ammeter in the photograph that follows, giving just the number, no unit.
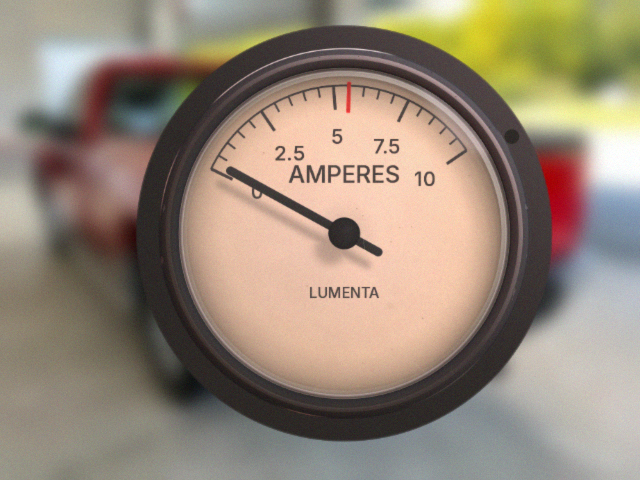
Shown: 0.25
